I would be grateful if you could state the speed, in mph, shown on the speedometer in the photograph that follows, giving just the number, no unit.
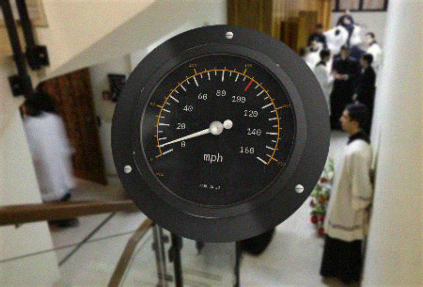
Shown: 5
